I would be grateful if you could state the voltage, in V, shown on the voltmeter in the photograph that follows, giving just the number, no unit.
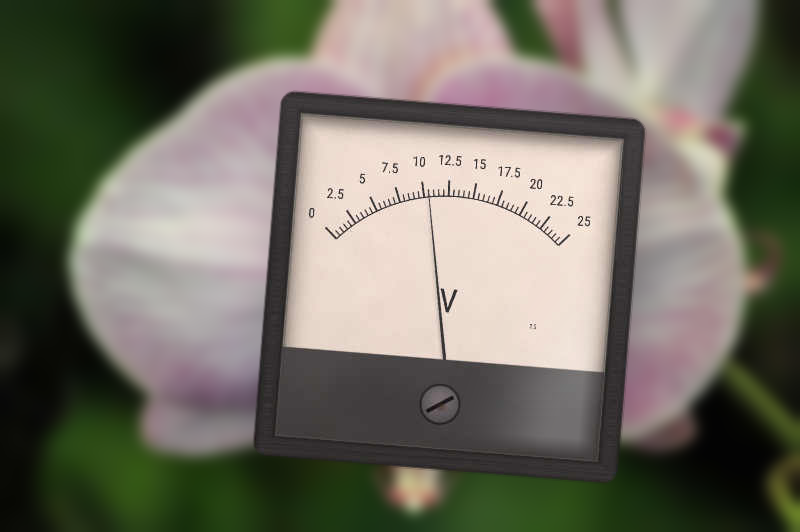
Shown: 10.5
